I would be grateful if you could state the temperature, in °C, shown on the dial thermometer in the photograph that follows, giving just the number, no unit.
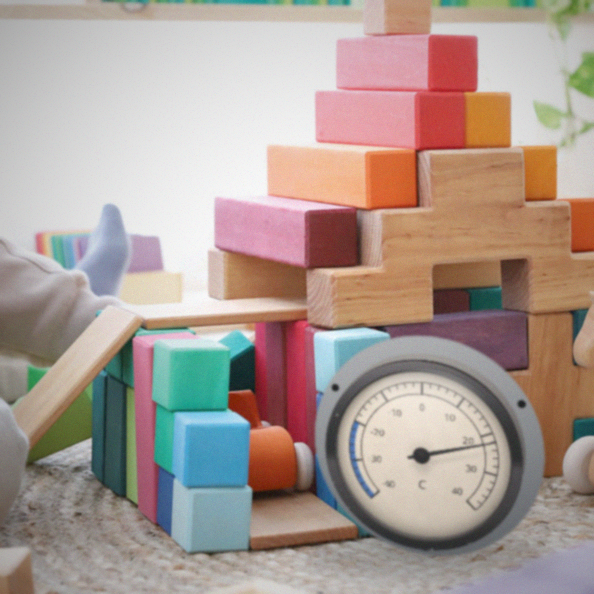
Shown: 22
